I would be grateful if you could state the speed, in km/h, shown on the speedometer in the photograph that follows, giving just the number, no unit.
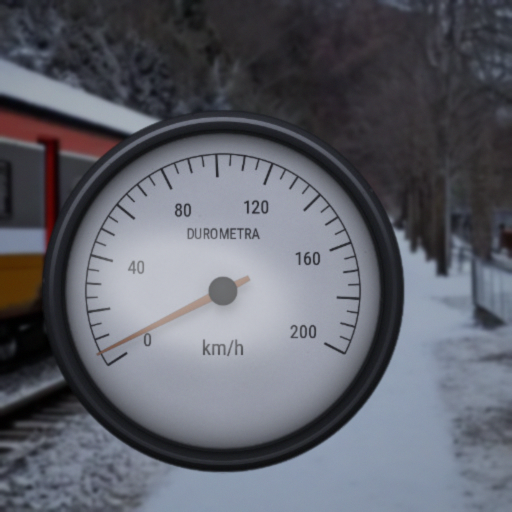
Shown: 5
